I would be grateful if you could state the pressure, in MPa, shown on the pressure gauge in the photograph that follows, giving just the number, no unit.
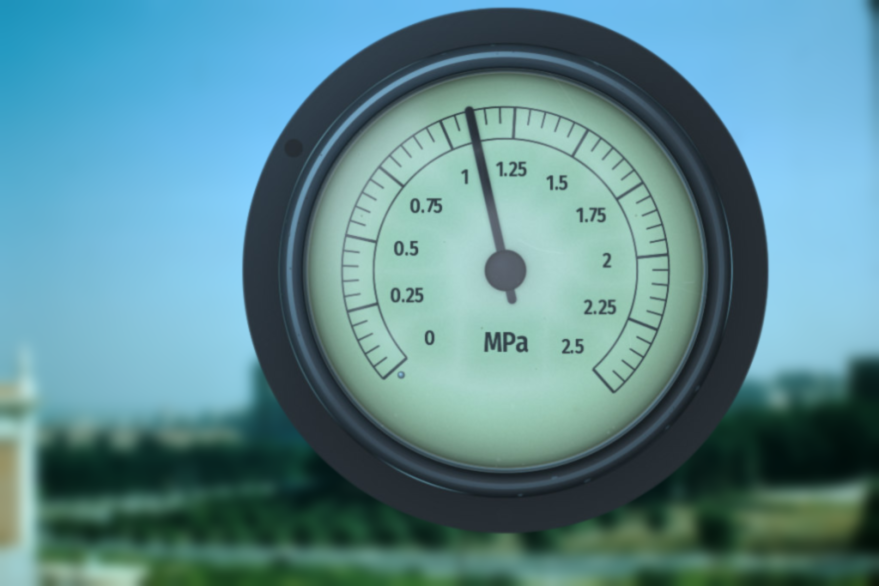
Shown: 1.1
